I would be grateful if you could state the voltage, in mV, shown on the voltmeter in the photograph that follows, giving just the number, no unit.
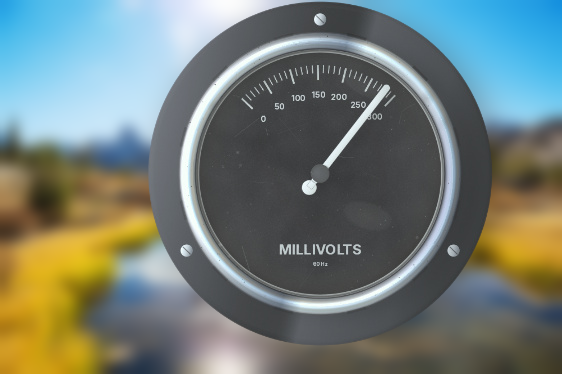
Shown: 280
